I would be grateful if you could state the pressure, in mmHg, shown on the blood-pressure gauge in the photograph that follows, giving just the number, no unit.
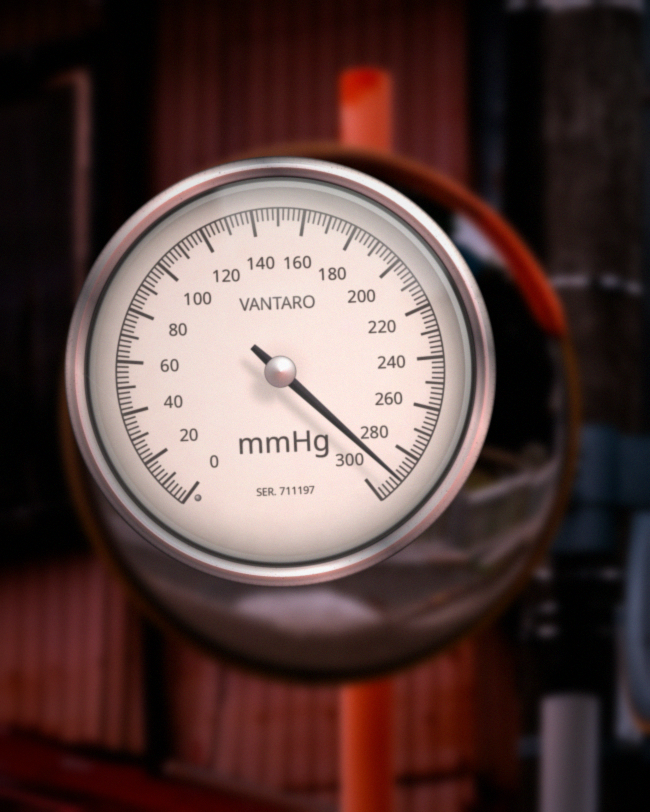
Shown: 290
